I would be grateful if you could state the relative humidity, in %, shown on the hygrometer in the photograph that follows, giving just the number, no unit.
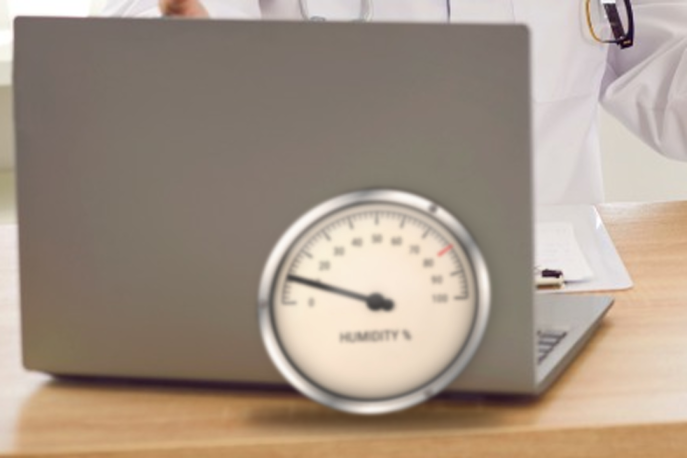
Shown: 10
